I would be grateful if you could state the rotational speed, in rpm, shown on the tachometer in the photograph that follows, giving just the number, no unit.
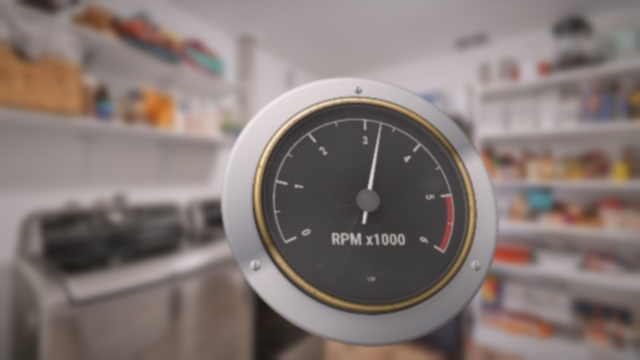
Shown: 3250
